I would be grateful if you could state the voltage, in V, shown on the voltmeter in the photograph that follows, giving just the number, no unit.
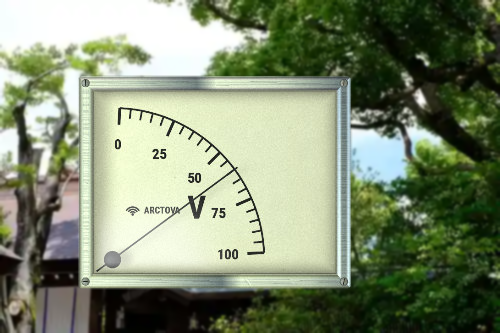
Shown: 60
